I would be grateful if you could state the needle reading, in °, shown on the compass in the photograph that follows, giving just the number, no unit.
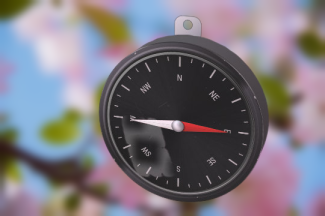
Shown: 90
